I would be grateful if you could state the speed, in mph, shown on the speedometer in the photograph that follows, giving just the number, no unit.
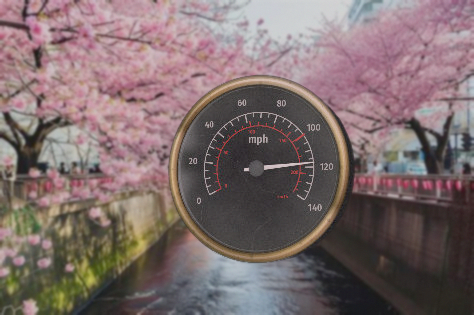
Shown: 117.5
